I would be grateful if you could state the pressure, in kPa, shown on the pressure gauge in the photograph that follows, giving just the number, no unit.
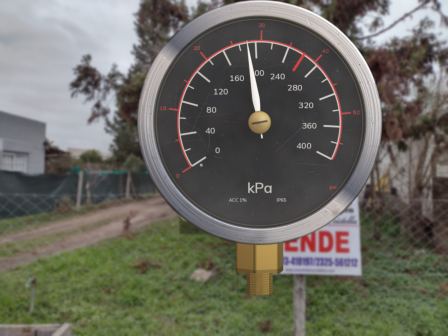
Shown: 190
